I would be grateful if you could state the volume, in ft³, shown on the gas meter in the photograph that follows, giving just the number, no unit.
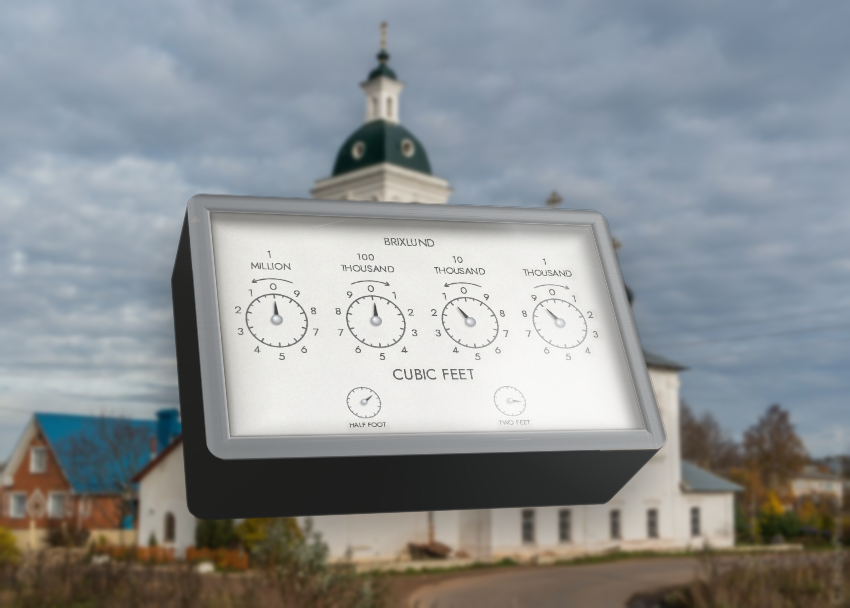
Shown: 900
